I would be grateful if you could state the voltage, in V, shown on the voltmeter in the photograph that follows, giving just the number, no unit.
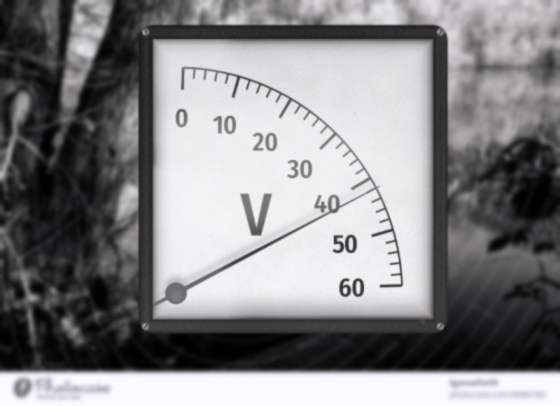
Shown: 42
